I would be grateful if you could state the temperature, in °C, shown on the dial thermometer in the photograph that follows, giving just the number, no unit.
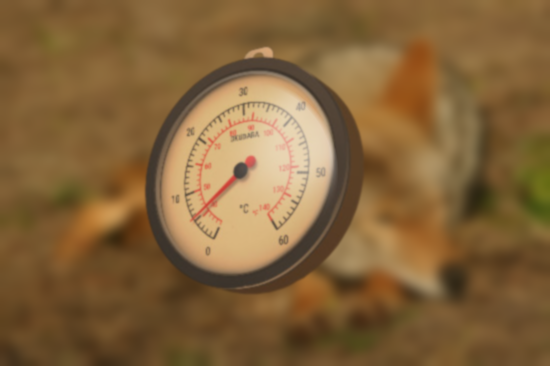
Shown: 5
